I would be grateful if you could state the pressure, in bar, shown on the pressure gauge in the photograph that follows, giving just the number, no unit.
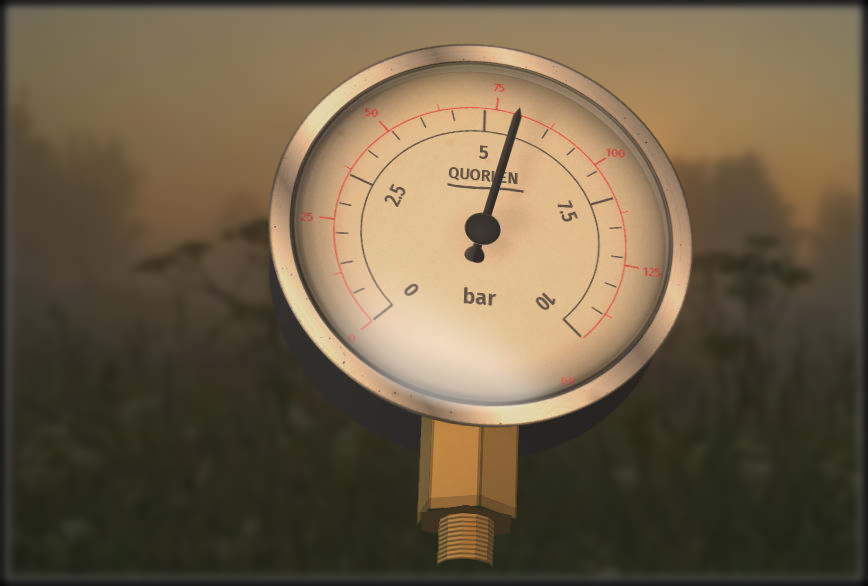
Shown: 5.5
